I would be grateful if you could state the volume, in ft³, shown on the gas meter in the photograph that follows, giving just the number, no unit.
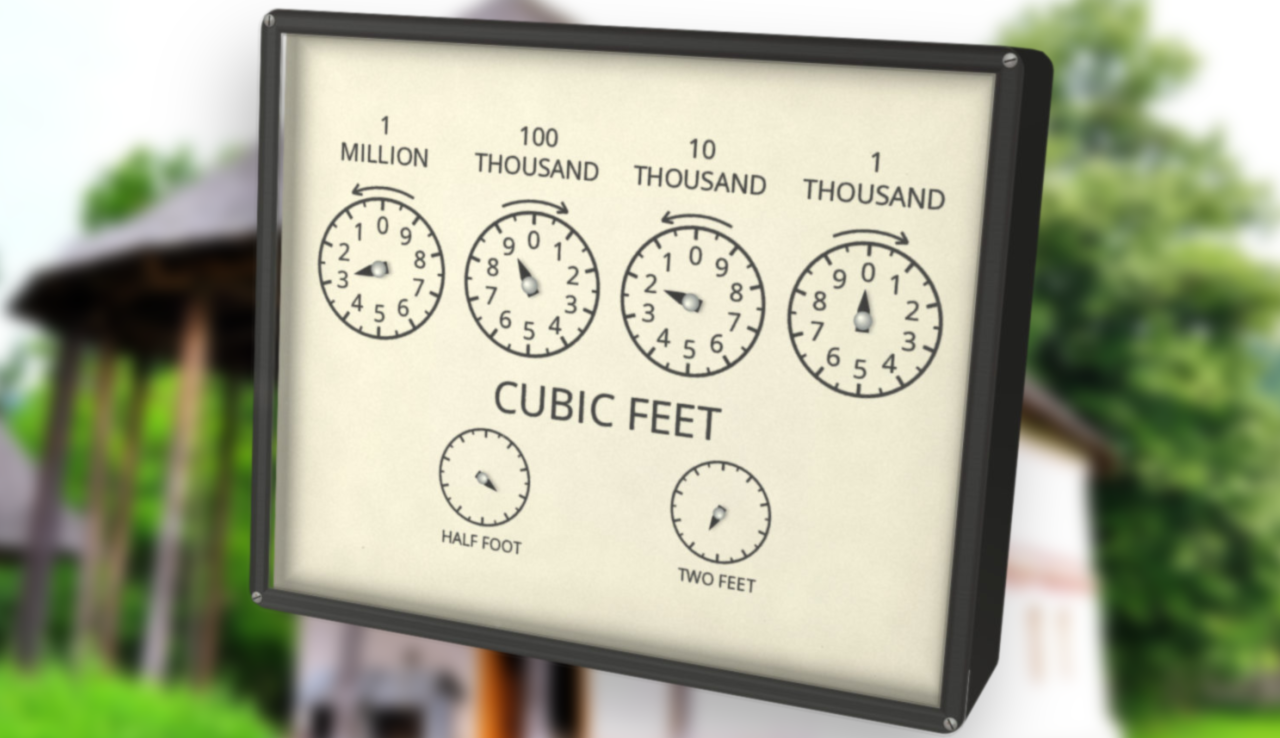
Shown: 292000
